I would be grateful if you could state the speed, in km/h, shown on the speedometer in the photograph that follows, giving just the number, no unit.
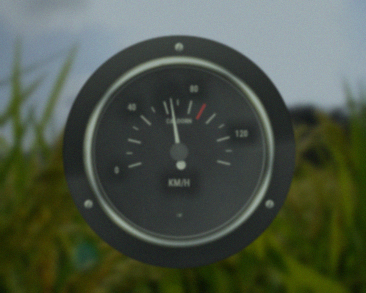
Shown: 65
